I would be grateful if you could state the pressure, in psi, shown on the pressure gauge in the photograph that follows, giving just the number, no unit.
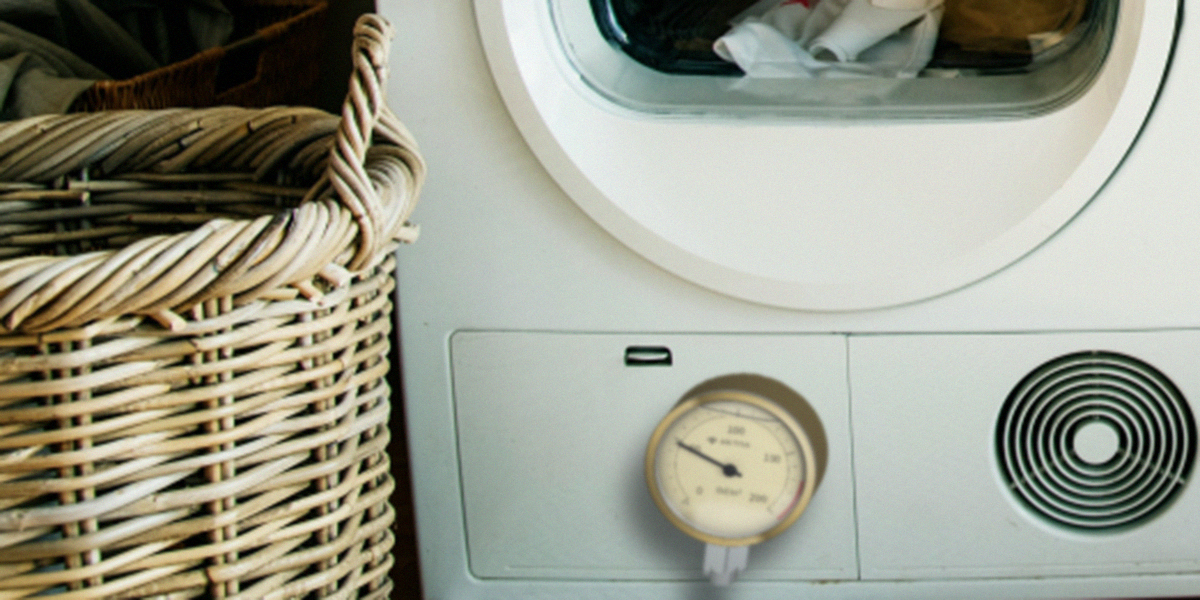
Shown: 50
